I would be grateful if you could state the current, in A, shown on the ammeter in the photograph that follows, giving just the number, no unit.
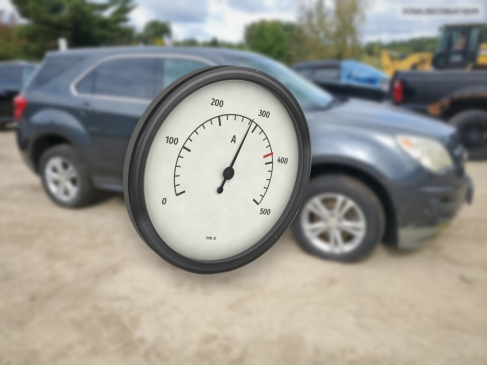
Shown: 280
